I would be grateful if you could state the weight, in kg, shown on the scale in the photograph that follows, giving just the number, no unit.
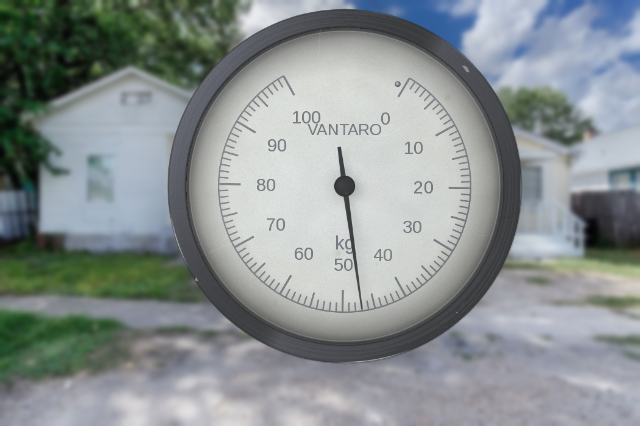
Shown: 47
